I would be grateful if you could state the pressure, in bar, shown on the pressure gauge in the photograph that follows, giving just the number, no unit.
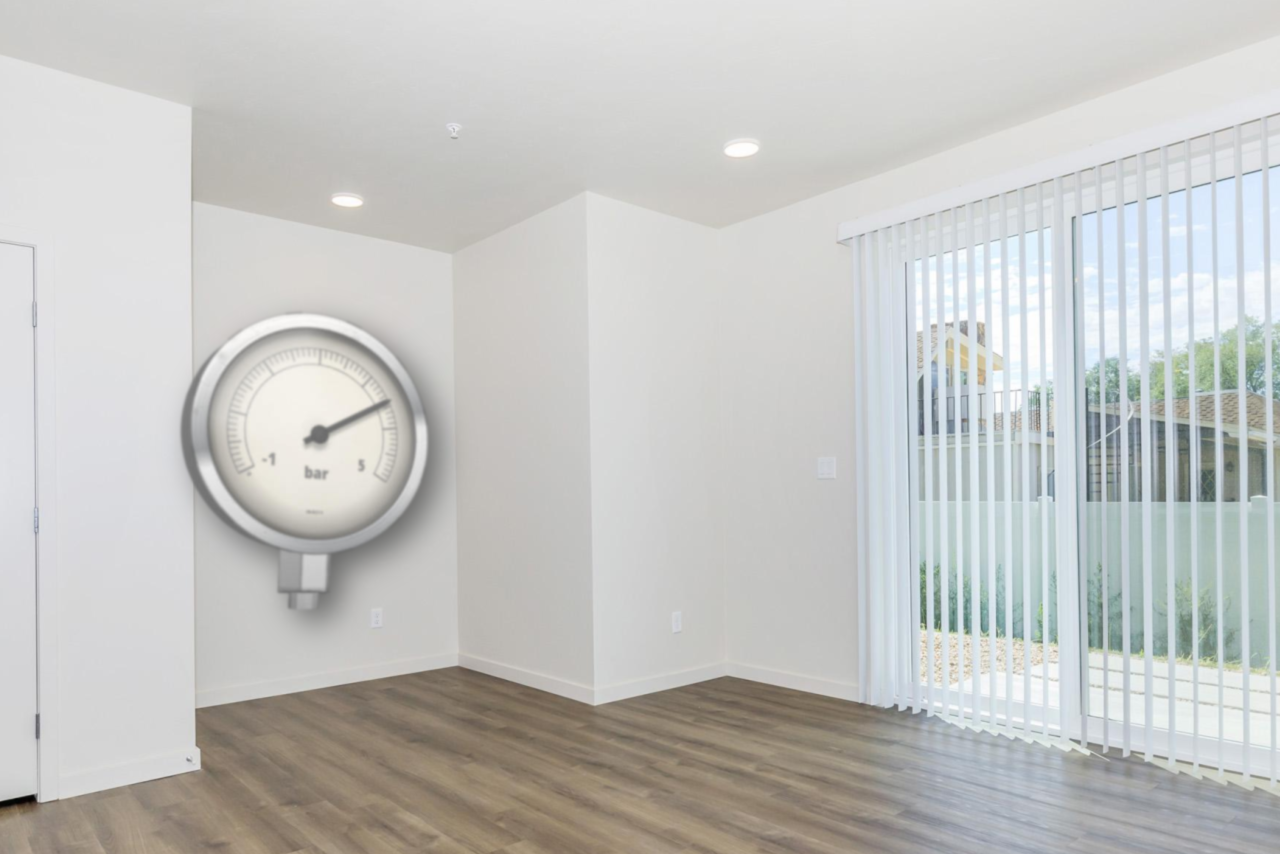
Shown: 3.5
